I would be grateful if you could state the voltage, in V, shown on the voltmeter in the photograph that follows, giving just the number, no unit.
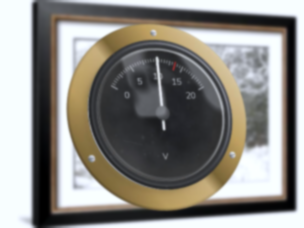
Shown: 10
